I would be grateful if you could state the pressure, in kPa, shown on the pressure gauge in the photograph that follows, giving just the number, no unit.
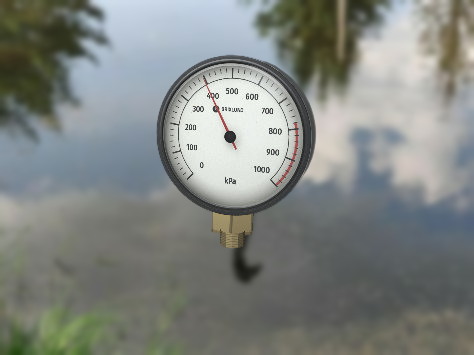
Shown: 400
